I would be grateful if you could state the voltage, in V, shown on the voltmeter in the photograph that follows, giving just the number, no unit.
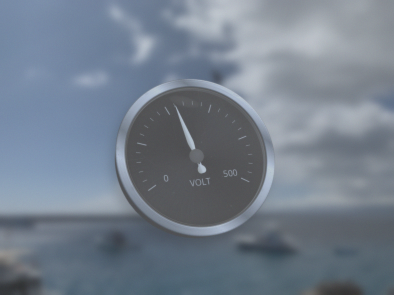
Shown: 220
